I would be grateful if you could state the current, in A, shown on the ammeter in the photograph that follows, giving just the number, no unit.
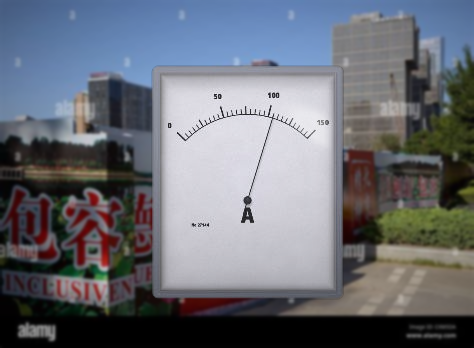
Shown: 105
